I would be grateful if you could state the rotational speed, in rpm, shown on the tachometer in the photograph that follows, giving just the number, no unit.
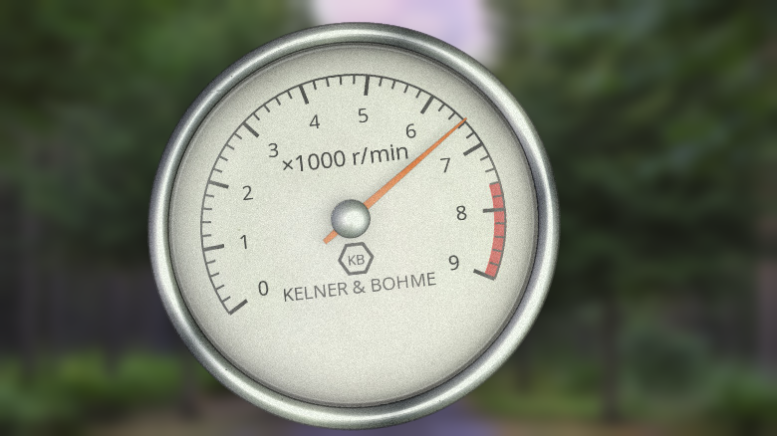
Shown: 6600
